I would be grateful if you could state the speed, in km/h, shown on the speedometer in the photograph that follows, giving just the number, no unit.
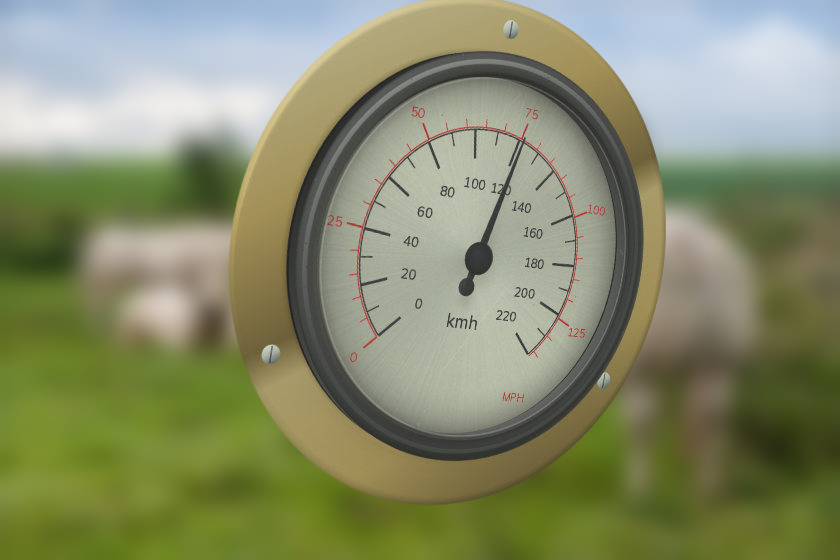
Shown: 120
